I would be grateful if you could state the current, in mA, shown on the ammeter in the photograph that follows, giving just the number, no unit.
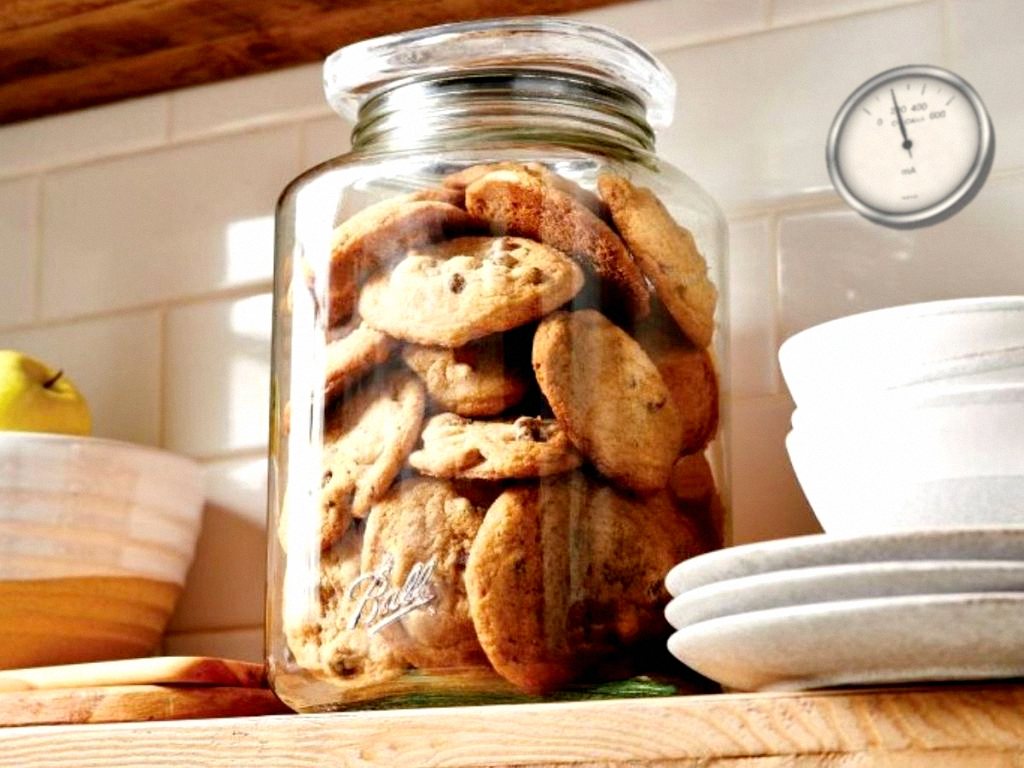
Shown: 200
